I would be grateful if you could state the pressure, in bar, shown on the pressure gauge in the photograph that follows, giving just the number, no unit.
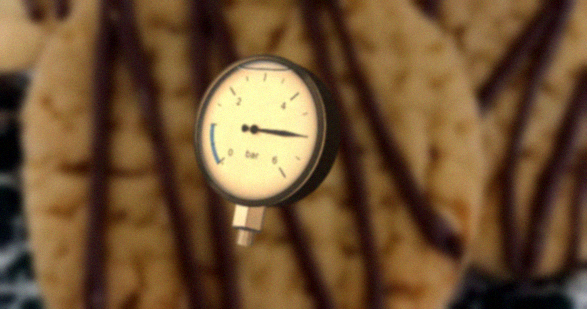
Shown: 5
